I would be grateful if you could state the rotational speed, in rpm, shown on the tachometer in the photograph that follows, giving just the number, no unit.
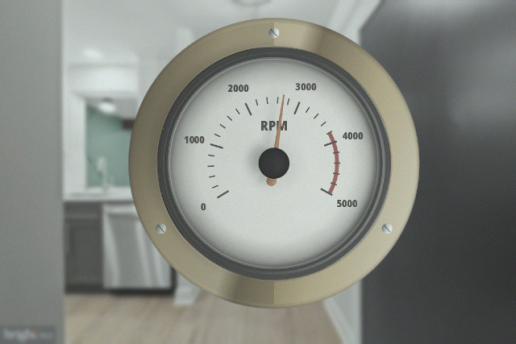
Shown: 2700
